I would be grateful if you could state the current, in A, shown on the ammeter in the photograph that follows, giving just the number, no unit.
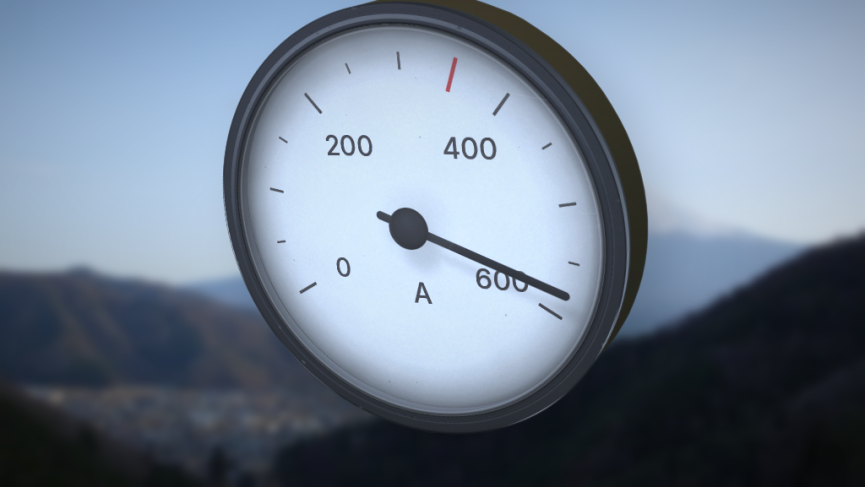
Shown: 575
